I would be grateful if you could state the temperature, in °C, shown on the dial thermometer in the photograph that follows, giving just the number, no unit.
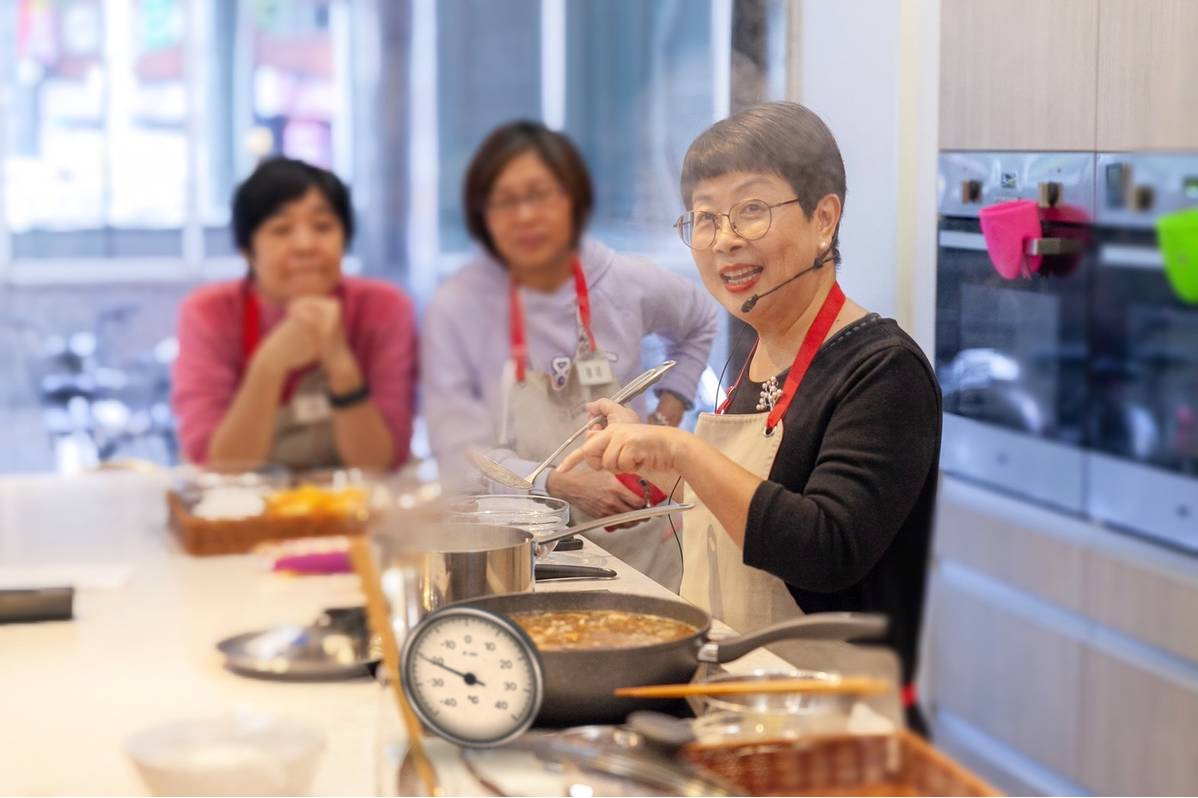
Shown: -20
